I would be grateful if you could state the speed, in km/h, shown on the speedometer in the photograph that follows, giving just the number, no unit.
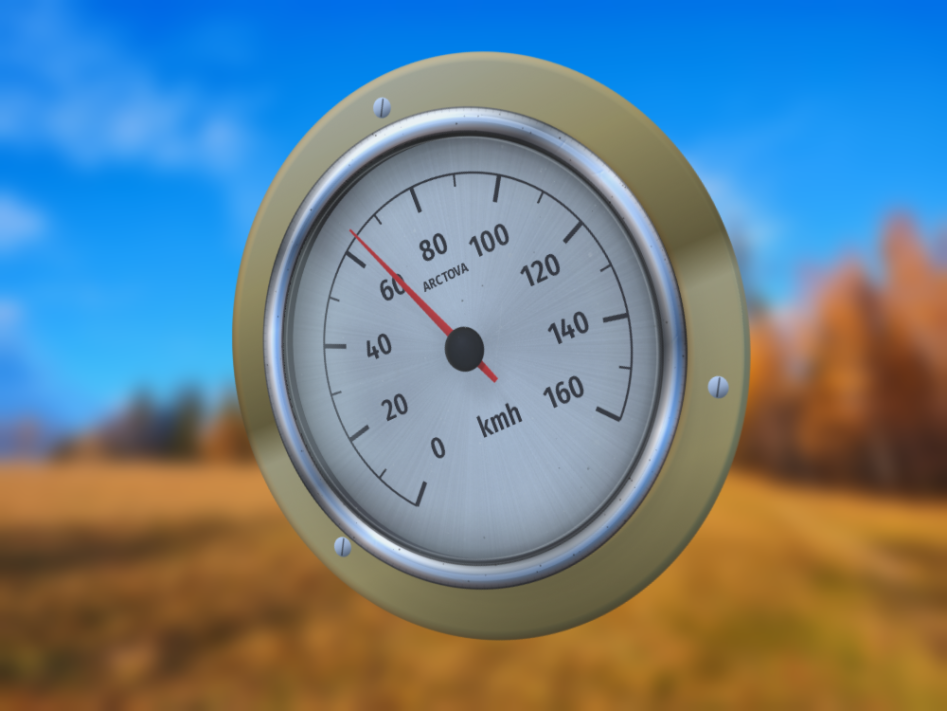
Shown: 65
